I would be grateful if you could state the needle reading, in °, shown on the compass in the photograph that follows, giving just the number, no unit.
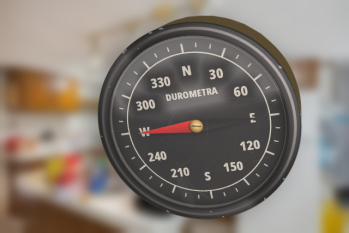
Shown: 270
